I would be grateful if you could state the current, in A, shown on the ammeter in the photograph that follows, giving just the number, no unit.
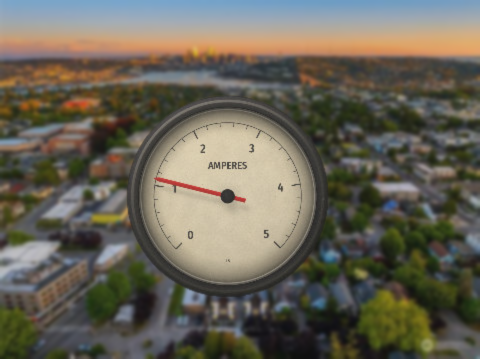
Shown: 1.1
